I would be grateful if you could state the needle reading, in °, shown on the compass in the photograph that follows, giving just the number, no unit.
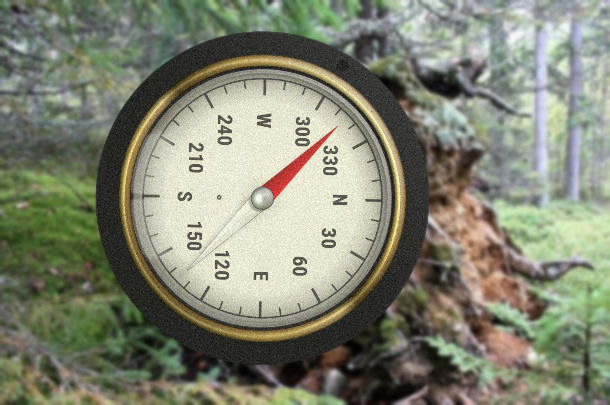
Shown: 315
